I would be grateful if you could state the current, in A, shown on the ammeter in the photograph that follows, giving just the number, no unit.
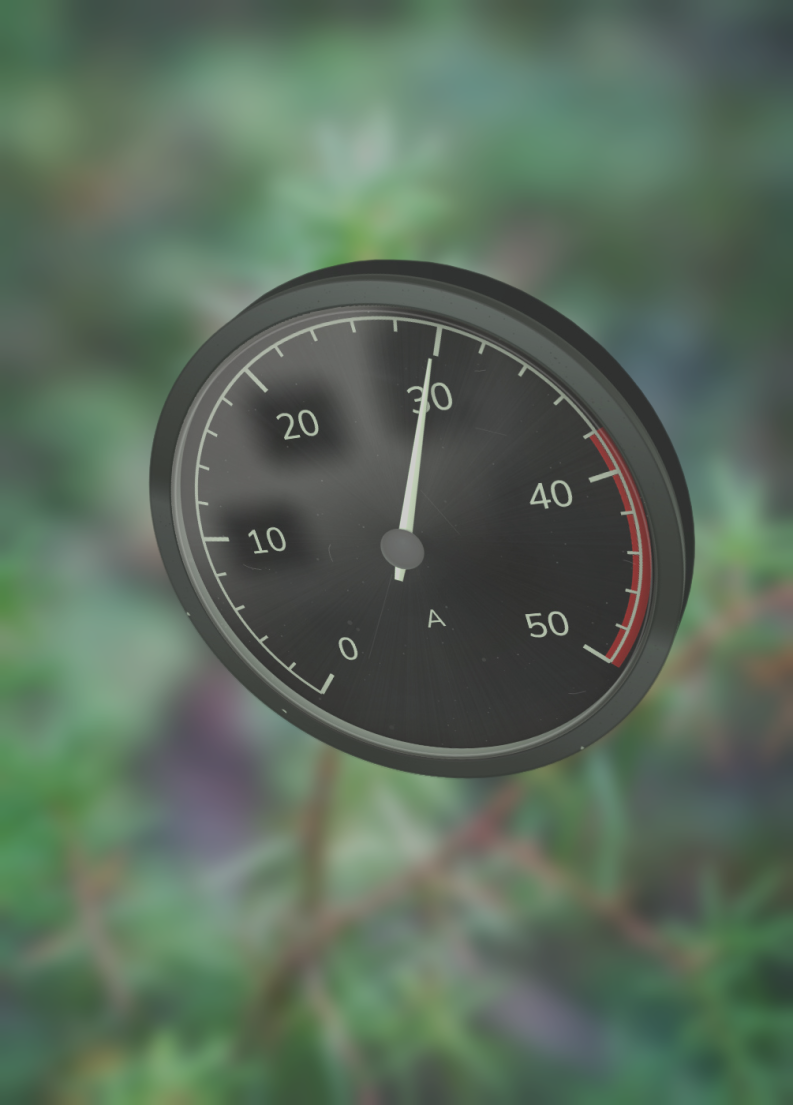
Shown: 30
